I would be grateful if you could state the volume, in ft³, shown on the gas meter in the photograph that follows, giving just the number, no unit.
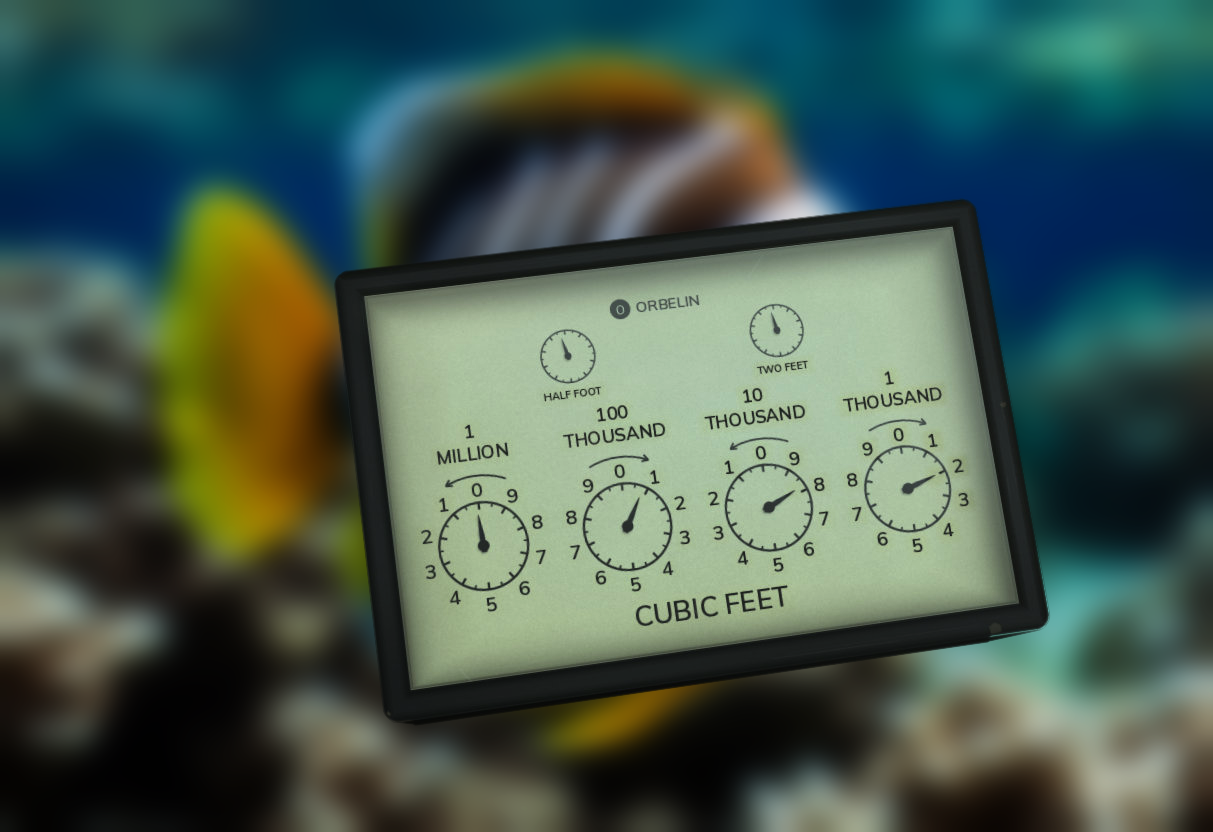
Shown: 8200
